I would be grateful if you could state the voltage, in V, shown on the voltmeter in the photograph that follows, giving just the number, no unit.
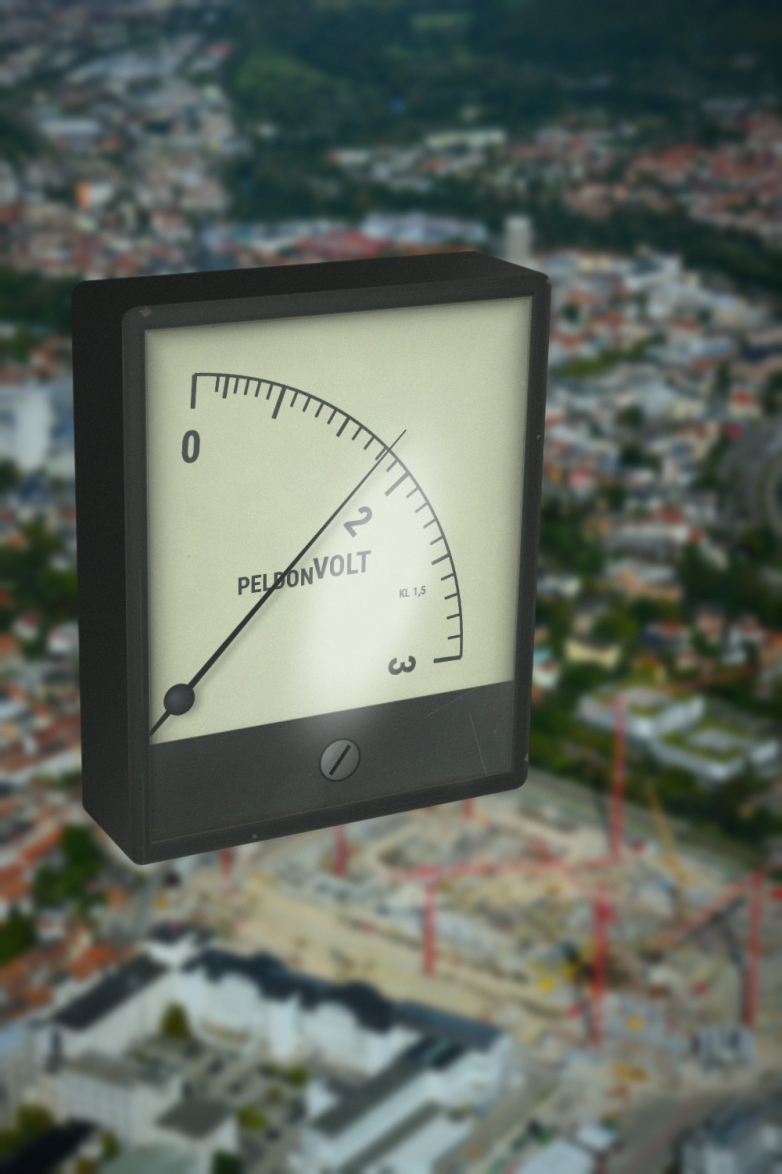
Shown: 1.8
